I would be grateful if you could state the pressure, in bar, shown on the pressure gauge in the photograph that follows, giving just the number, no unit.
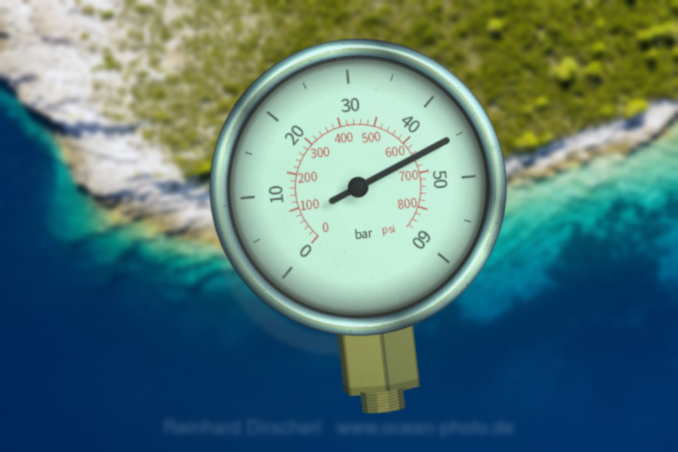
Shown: 45
